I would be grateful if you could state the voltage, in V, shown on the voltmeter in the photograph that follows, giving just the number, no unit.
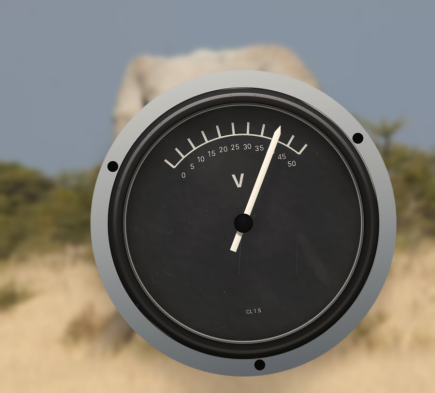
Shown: 40
